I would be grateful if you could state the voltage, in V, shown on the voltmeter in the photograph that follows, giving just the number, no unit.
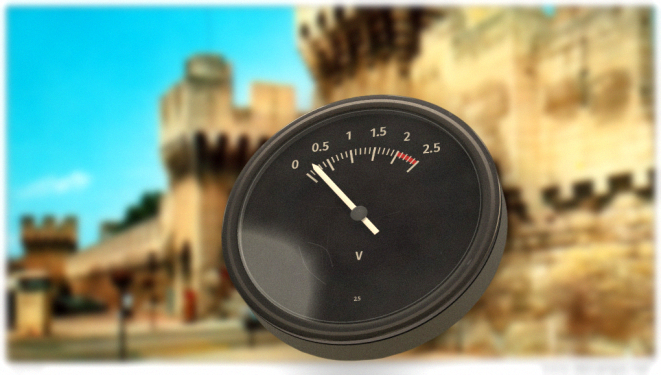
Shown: 0.2
